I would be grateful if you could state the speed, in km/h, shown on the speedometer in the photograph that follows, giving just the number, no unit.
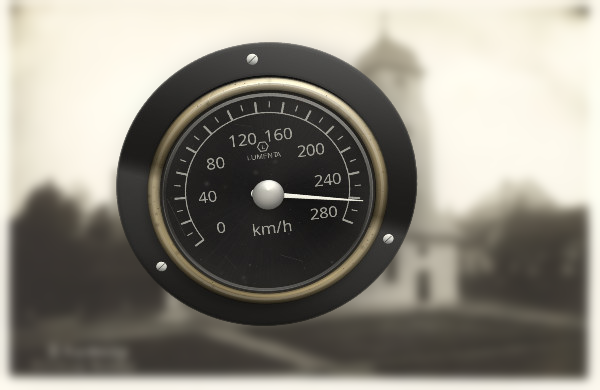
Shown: 260
